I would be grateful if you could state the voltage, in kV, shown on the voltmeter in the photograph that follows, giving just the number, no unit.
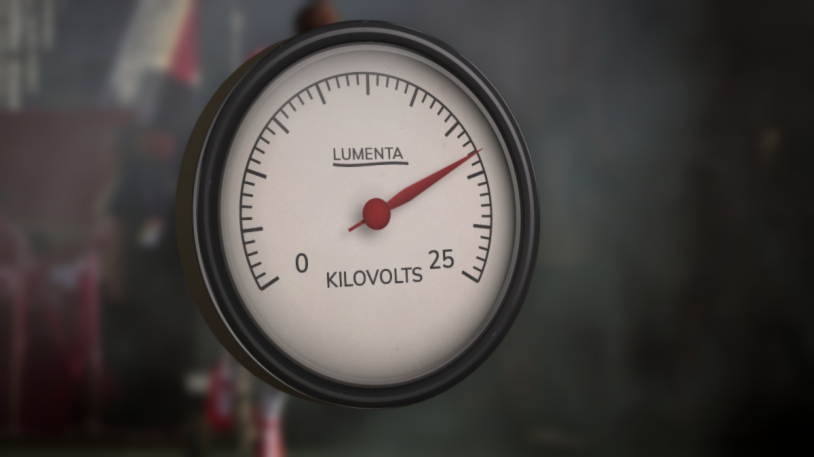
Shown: 19
